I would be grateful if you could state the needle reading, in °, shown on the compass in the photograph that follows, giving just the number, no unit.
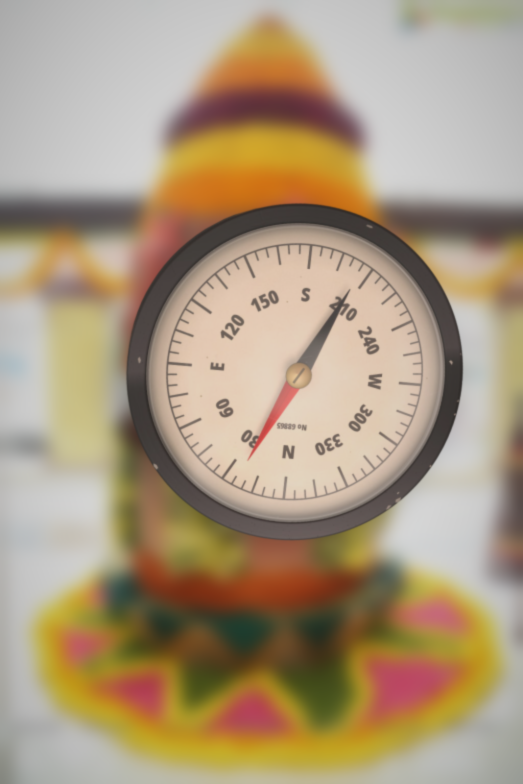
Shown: 25
